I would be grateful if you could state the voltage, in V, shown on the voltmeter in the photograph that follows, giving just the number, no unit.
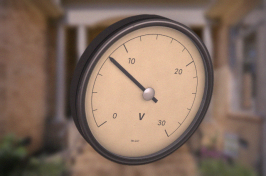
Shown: 8
